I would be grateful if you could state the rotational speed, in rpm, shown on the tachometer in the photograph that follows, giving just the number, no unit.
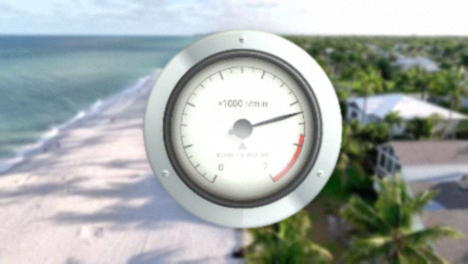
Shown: 5250
